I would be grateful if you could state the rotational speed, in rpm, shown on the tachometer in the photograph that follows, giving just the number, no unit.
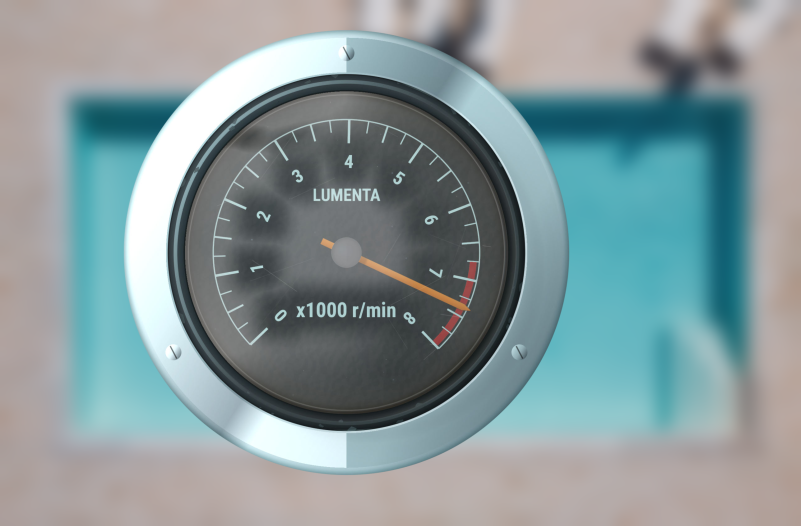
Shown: 7375
